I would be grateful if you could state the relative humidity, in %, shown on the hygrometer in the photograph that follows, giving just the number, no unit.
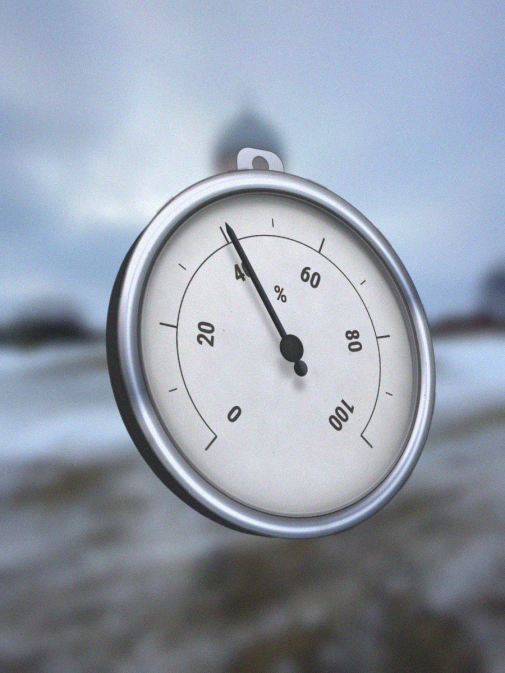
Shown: 40
